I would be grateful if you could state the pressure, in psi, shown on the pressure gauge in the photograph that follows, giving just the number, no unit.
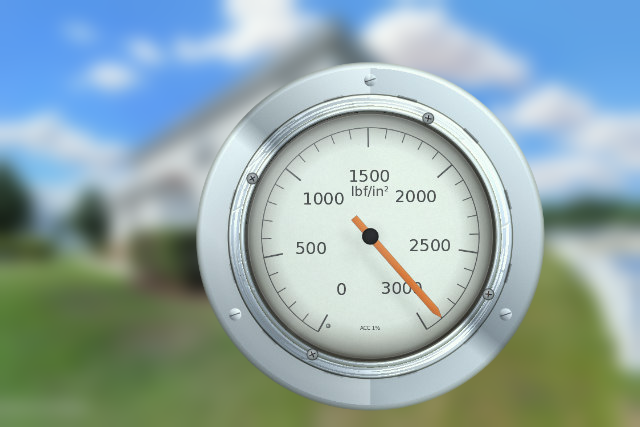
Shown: 2900
